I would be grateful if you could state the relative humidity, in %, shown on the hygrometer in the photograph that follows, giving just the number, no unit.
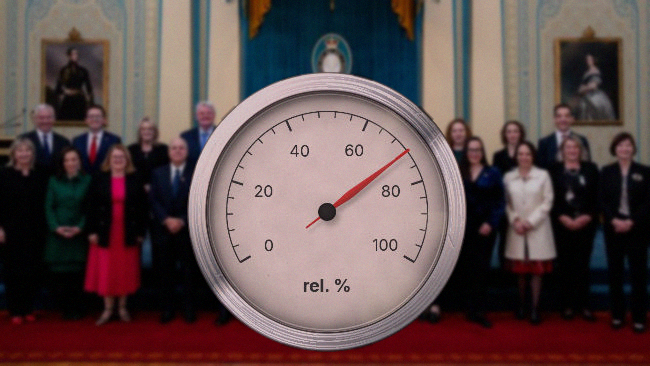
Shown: 72
